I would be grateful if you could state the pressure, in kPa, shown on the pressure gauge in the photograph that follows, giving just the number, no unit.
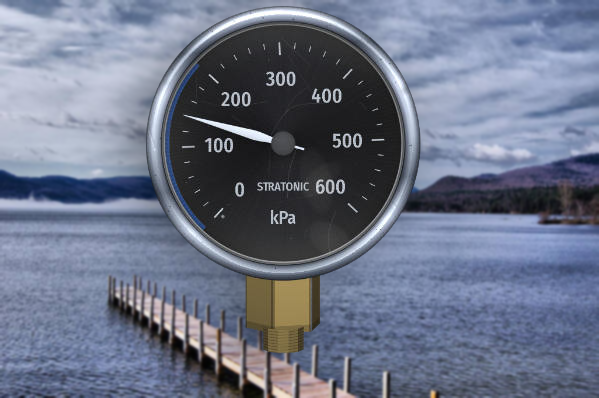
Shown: 140
